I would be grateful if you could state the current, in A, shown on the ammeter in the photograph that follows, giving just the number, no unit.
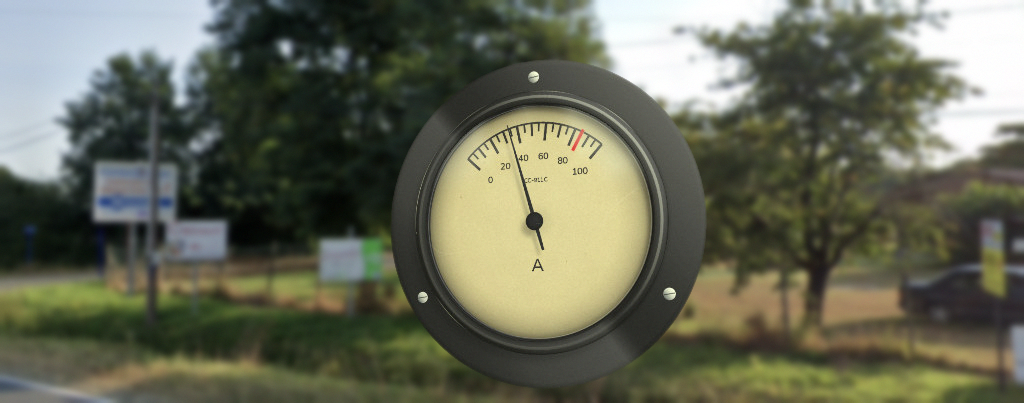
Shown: 35
